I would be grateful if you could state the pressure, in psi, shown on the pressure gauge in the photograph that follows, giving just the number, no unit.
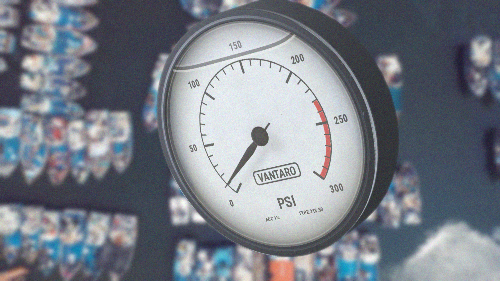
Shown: 10
